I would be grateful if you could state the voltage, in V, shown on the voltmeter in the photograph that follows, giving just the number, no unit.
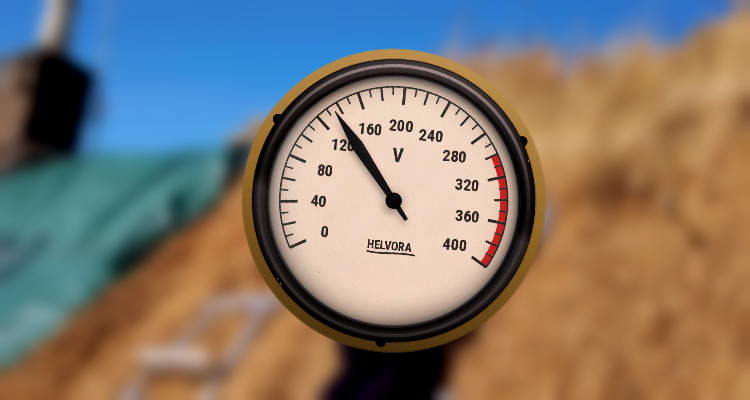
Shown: 135
